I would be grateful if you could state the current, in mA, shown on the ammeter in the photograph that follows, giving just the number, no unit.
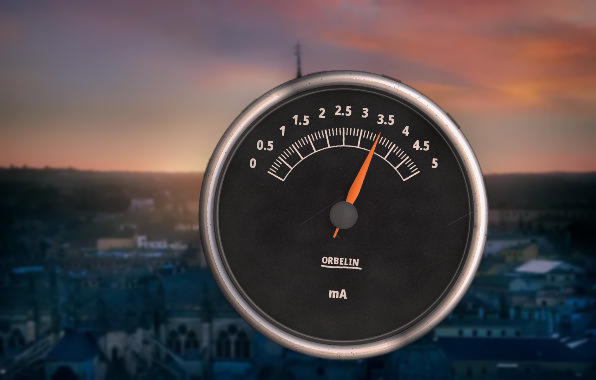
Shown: 3.5
